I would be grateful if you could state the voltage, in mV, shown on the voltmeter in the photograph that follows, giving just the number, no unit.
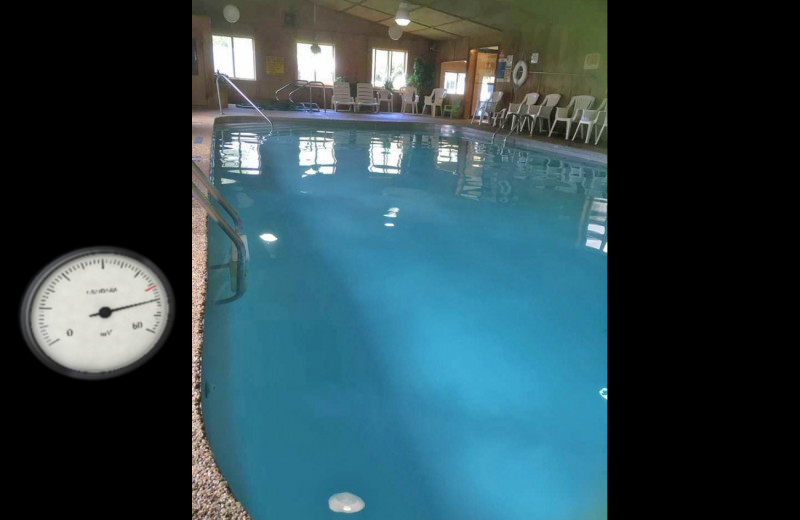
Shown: 50
